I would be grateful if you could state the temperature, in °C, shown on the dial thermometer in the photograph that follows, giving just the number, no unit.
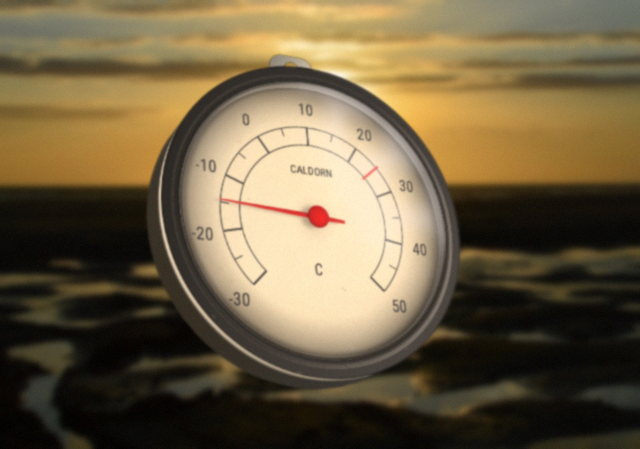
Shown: -15
